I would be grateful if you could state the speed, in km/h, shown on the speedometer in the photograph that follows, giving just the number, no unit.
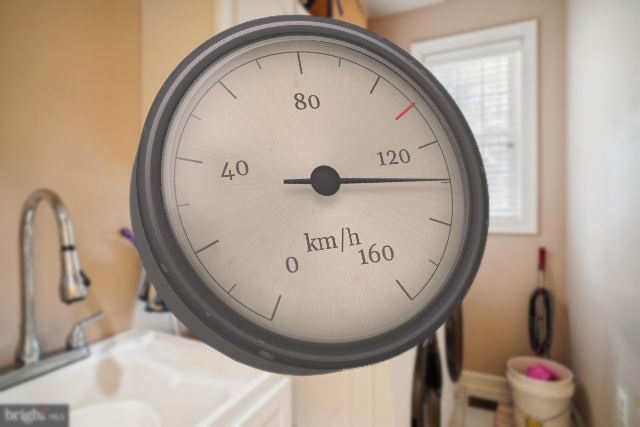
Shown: 130
